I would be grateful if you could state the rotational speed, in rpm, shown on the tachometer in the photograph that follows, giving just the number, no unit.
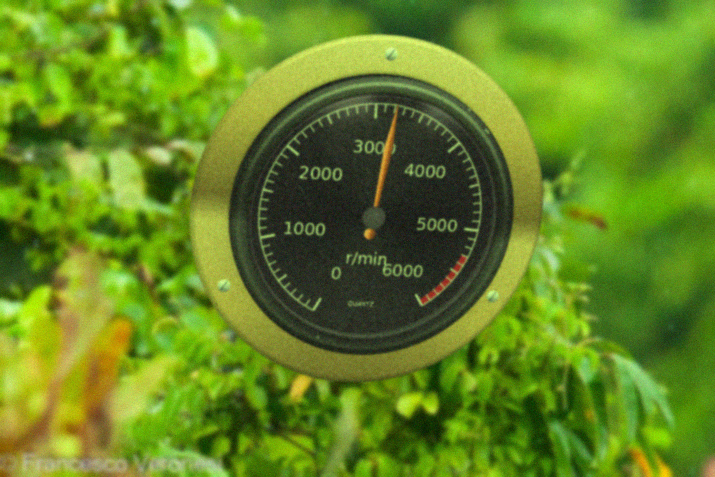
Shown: 3200
